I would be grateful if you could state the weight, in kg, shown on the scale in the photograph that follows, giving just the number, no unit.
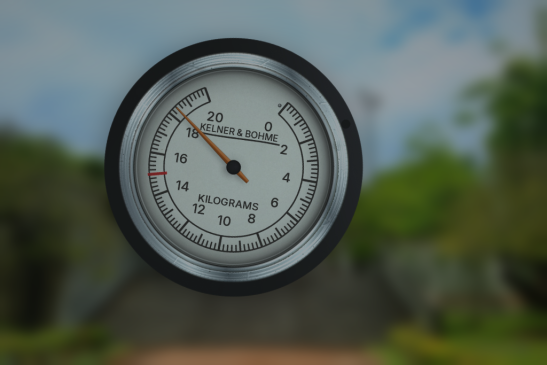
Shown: 18.4
